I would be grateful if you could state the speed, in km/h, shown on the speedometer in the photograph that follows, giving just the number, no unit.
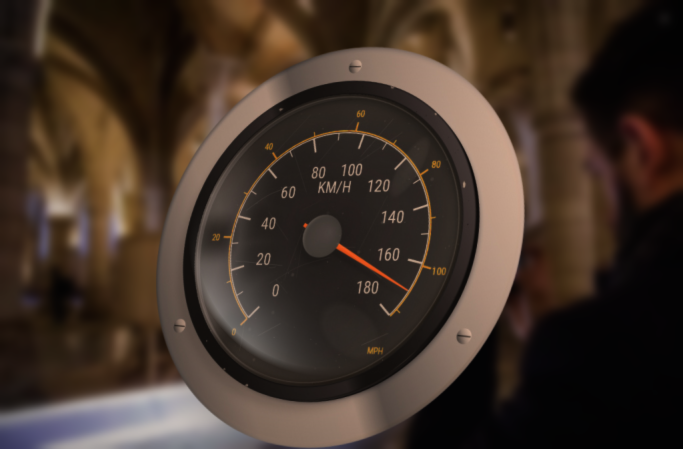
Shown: 170
